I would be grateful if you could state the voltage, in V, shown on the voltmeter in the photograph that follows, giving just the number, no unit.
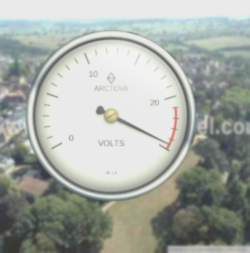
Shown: 24.5
